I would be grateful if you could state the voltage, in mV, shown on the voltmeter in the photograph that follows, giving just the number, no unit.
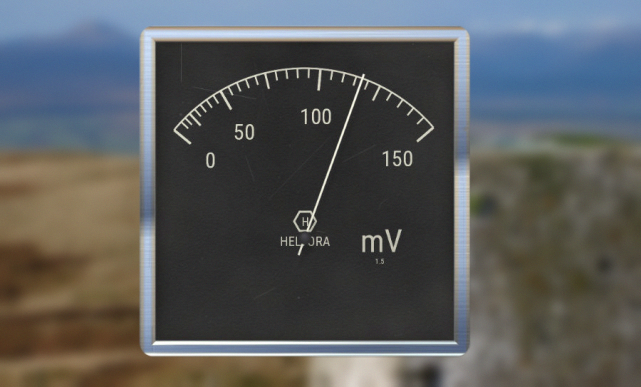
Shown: 117.5
